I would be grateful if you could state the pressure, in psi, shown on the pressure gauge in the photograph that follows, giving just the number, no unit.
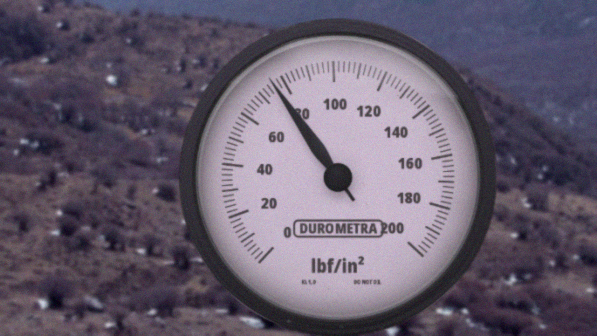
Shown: 76
